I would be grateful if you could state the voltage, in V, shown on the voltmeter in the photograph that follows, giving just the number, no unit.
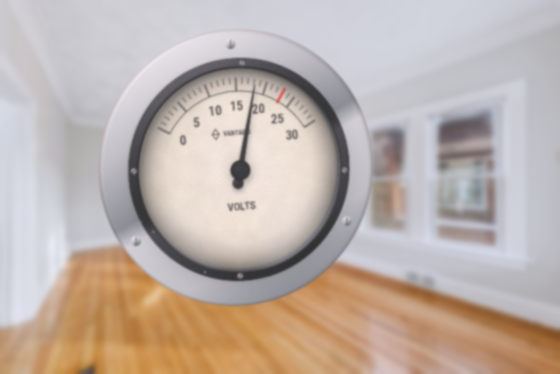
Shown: 18
